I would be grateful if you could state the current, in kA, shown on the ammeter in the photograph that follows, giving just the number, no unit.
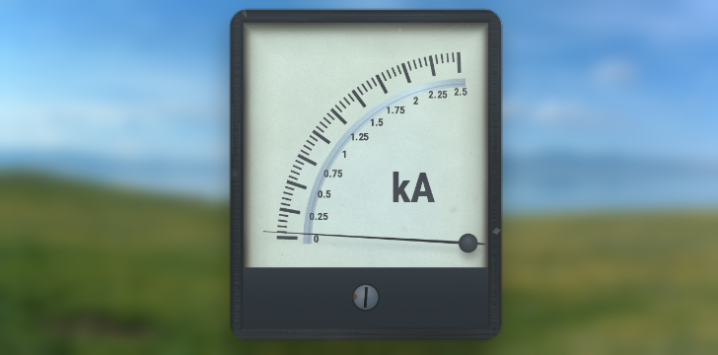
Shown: 0.05
